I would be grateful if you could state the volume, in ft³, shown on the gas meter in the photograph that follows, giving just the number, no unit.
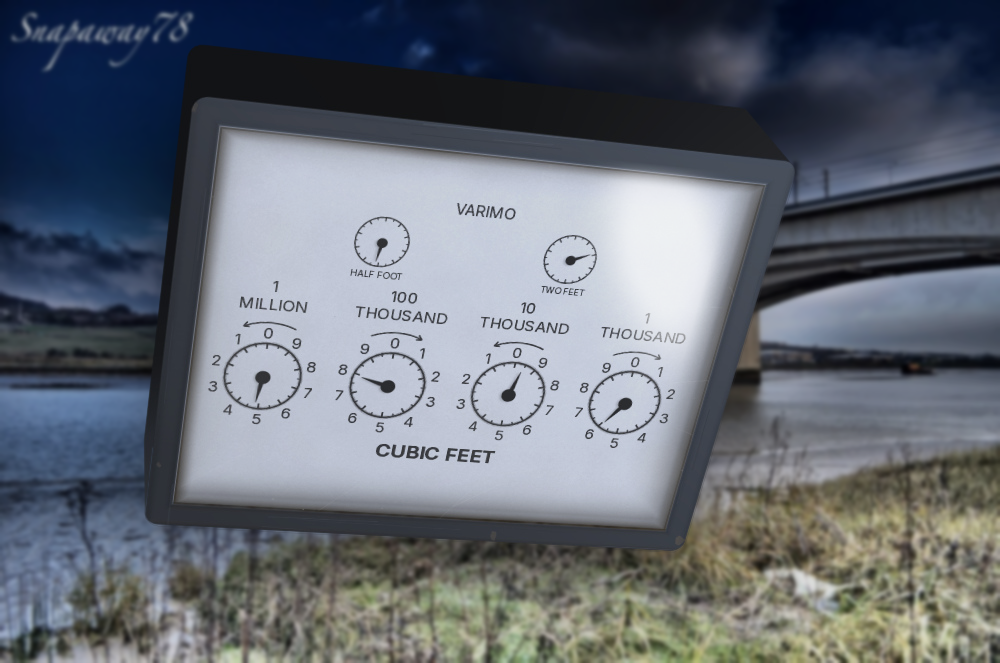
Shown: 479600
